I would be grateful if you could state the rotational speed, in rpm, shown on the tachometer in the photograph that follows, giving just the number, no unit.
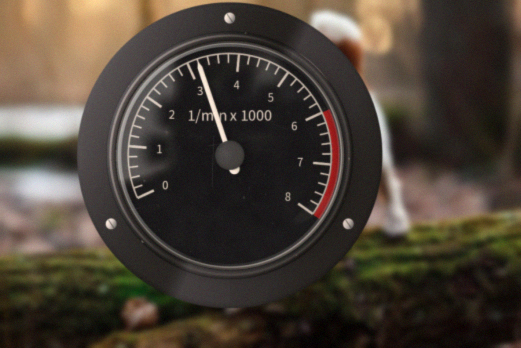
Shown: 3200
